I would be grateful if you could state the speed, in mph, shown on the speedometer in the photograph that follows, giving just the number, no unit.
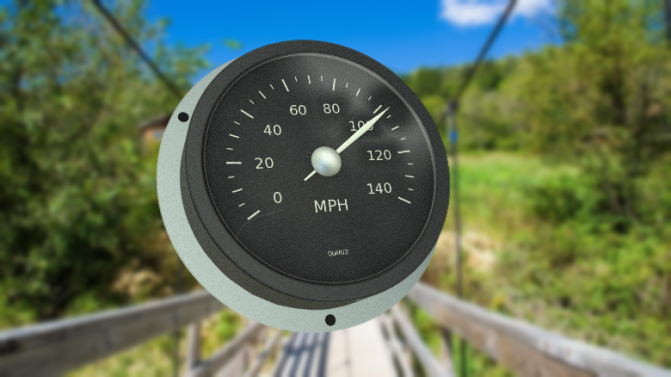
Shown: 102.5
